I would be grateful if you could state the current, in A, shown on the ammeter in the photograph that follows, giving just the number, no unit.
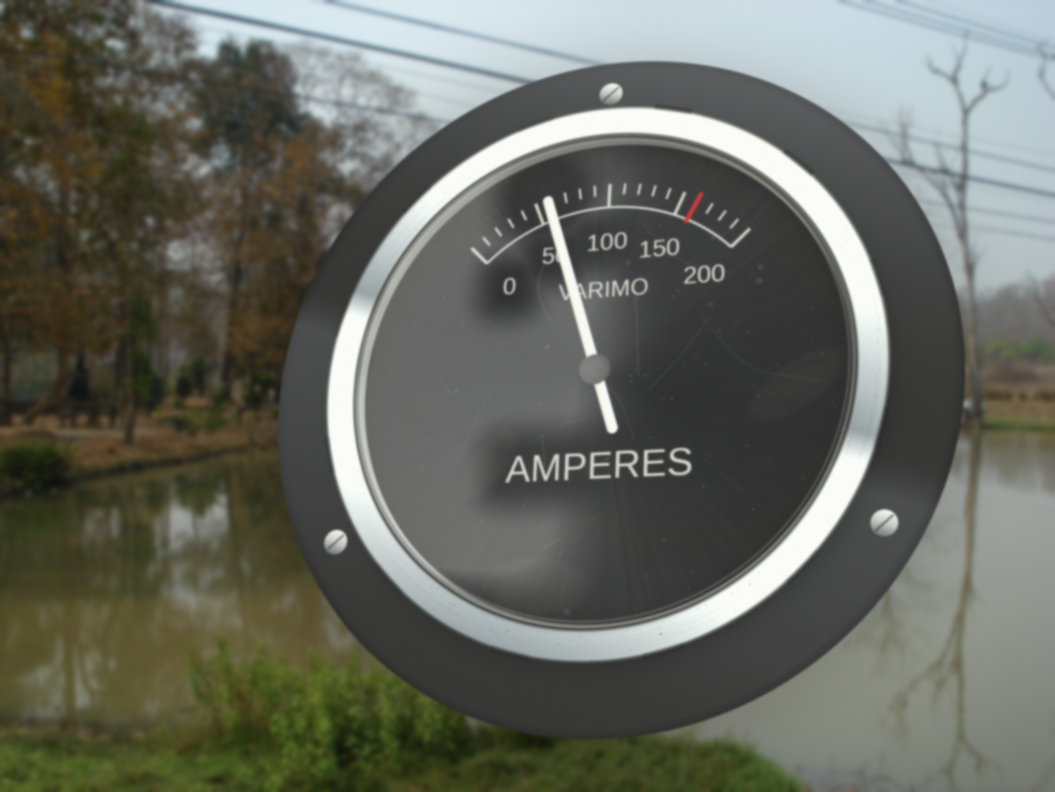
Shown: 60
